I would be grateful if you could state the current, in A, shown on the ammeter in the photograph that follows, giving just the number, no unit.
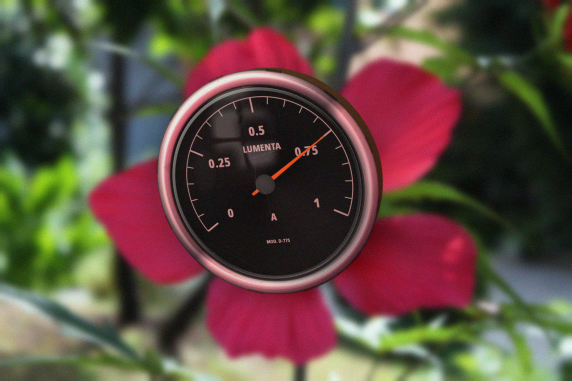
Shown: 0.75
